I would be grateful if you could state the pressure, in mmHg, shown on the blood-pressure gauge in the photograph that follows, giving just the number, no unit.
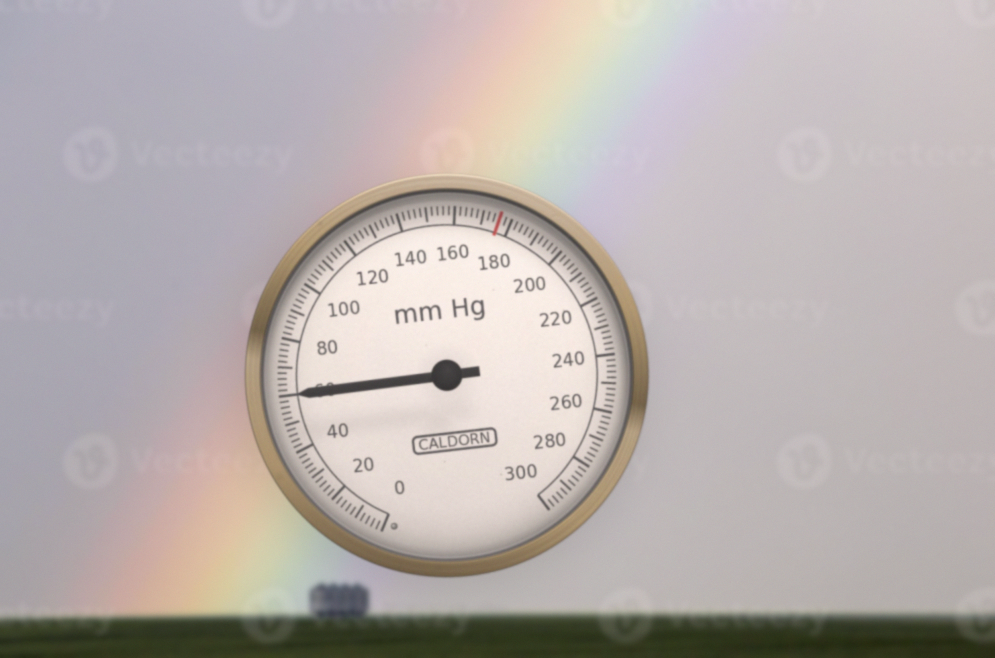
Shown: 60
